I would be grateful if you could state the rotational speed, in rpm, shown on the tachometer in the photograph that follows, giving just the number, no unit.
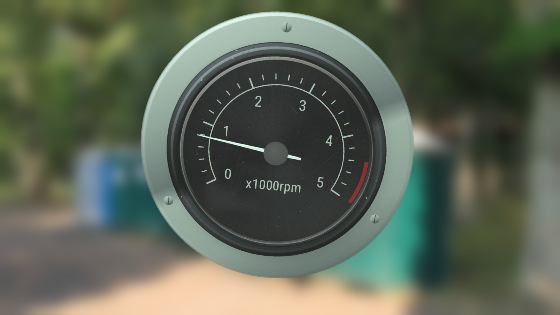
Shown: 800
